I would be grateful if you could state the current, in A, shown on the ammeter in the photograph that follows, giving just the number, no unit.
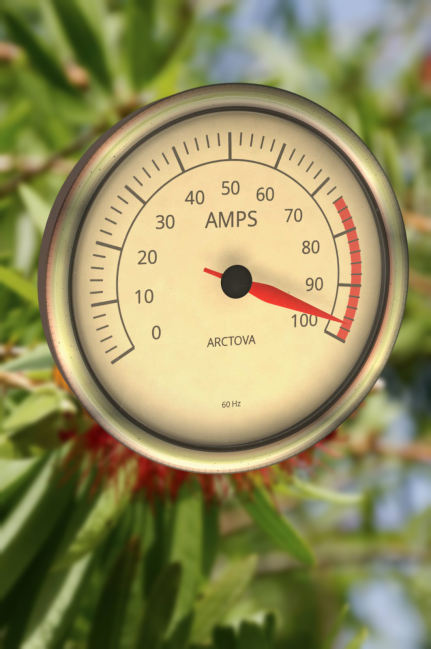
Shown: 97
